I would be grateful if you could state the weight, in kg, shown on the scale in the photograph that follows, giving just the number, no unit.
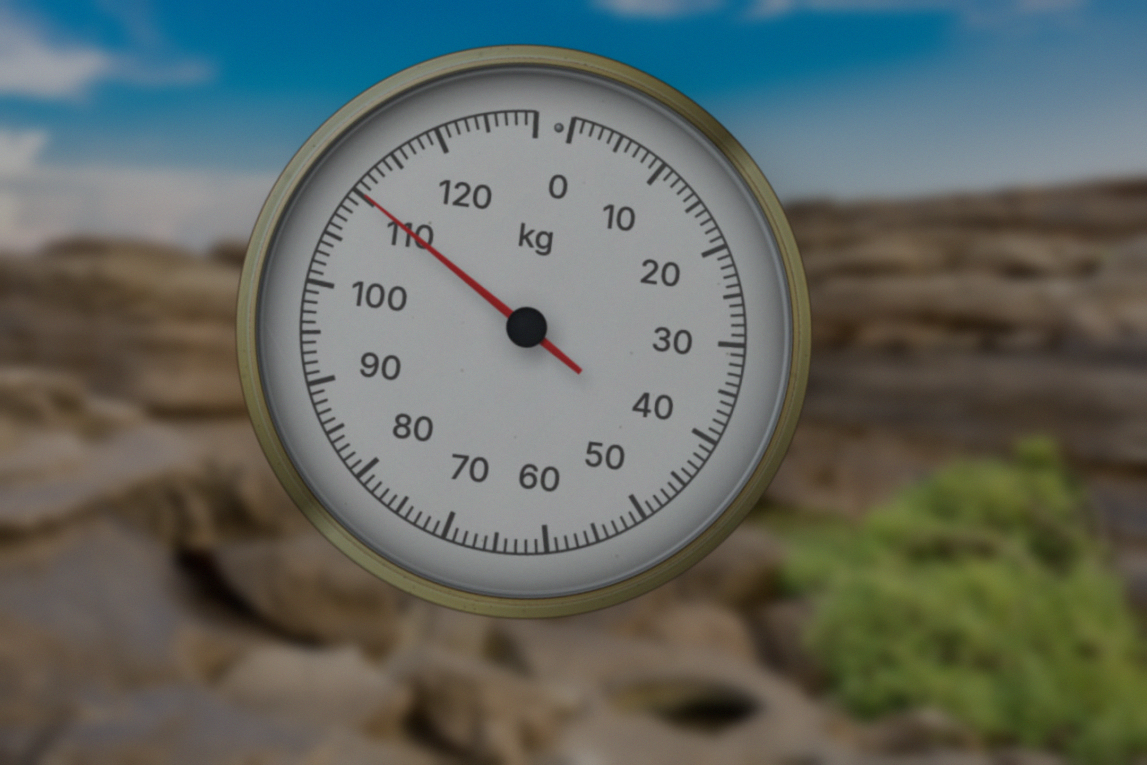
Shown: 110
